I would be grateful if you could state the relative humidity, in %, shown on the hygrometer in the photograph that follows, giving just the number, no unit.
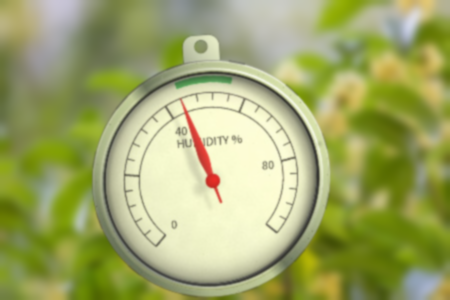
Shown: 44
